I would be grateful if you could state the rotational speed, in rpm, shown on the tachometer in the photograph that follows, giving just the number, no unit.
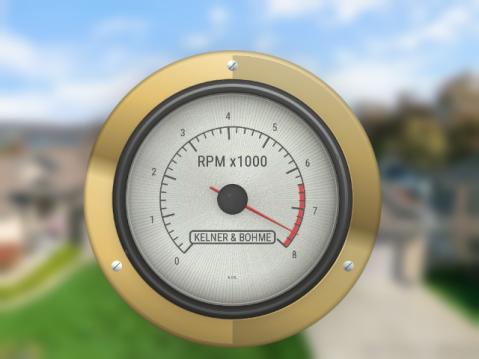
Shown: 7600
